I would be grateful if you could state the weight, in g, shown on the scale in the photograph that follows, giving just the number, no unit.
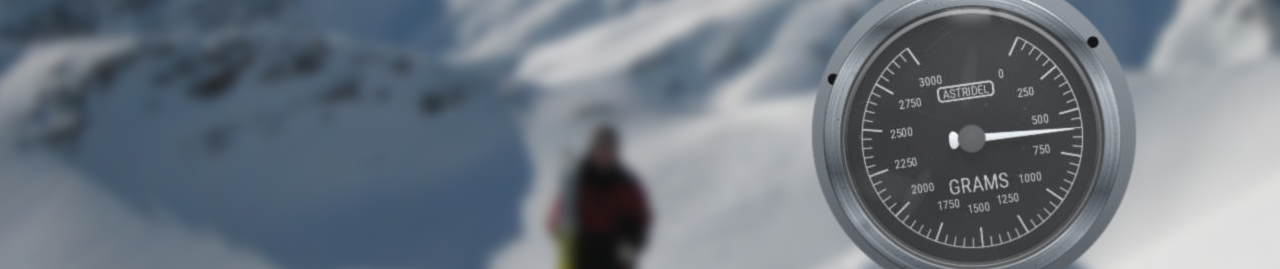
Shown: 600
